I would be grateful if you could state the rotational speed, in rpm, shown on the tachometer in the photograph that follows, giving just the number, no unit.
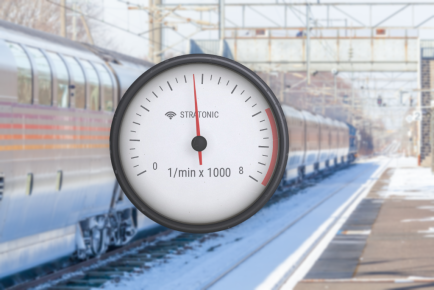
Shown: 3750
